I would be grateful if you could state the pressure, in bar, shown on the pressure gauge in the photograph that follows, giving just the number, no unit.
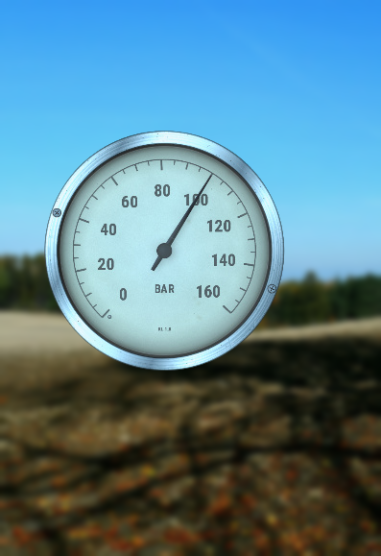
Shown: 100
